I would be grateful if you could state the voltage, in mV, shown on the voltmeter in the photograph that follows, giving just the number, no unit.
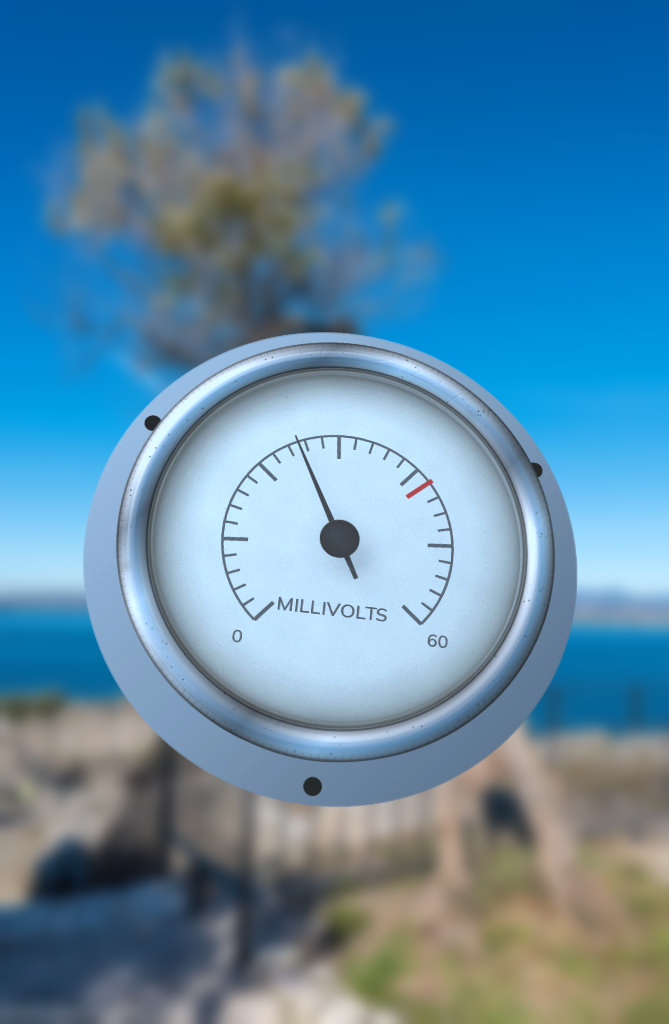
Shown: 25
